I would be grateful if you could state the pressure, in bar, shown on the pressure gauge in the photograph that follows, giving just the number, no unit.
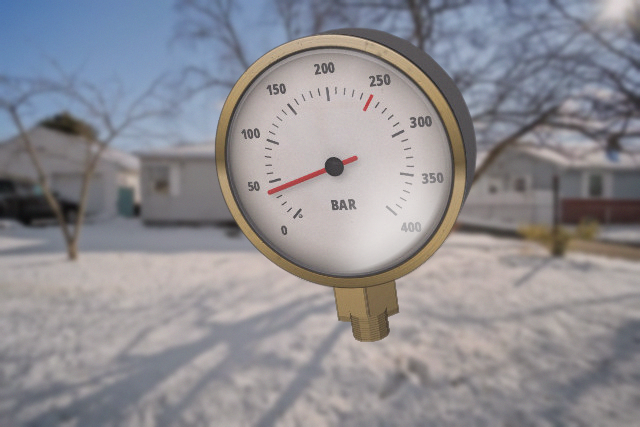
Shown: 40
